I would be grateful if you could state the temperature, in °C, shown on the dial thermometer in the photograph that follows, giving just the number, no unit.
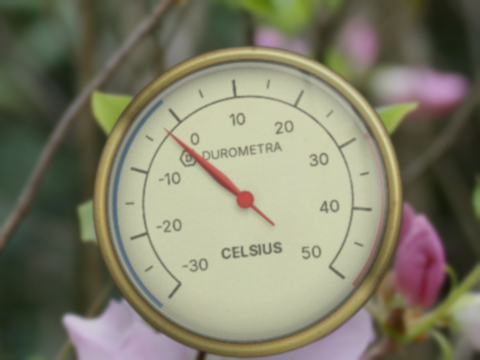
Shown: -2.5
